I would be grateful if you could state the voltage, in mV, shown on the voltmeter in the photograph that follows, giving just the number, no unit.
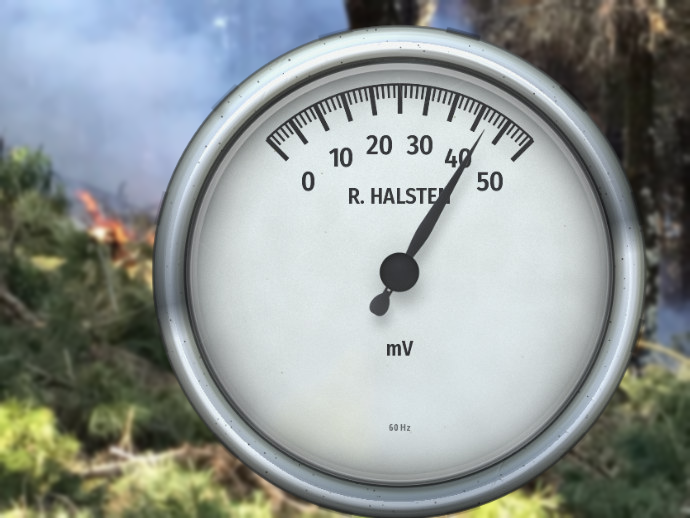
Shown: 42
